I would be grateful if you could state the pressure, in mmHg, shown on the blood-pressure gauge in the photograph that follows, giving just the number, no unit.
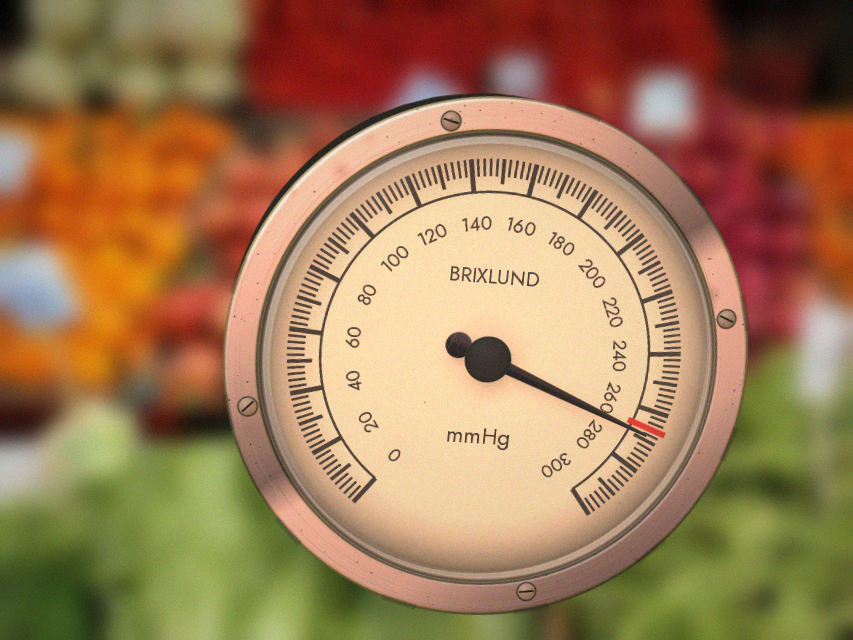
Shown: 268
